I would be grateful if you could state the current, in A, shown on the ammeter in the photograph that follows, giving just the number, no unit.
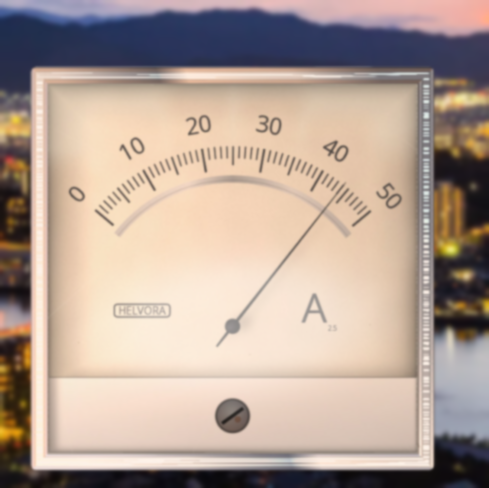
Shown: 44
